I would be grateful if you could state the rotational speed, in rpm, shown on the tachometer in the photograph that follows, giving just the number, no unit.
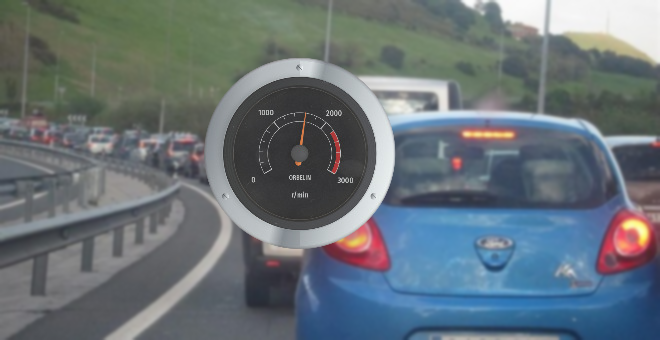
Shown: 1600
